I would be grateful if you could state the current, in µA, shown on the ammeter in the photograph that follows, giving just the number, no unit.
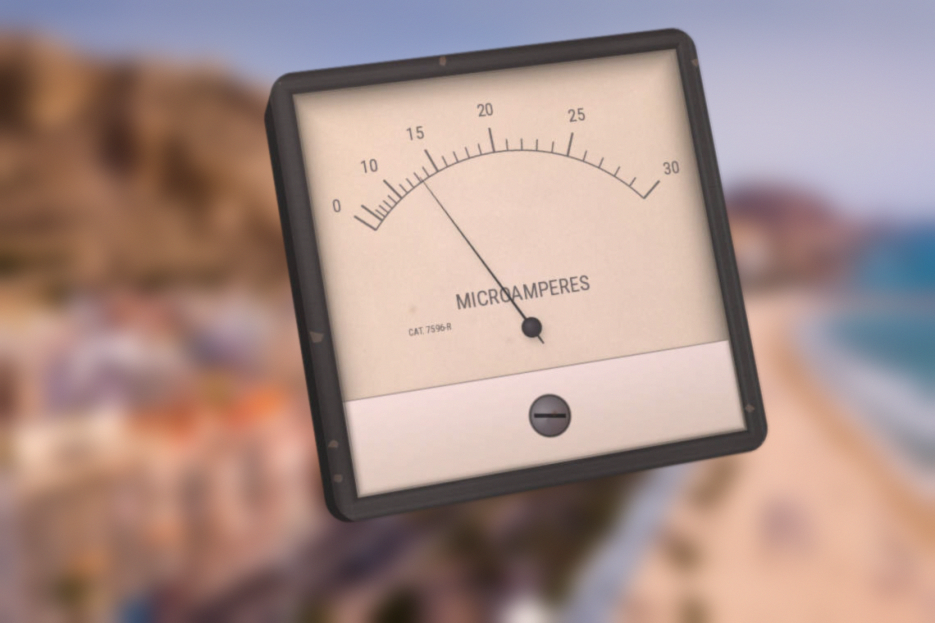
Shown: 13
